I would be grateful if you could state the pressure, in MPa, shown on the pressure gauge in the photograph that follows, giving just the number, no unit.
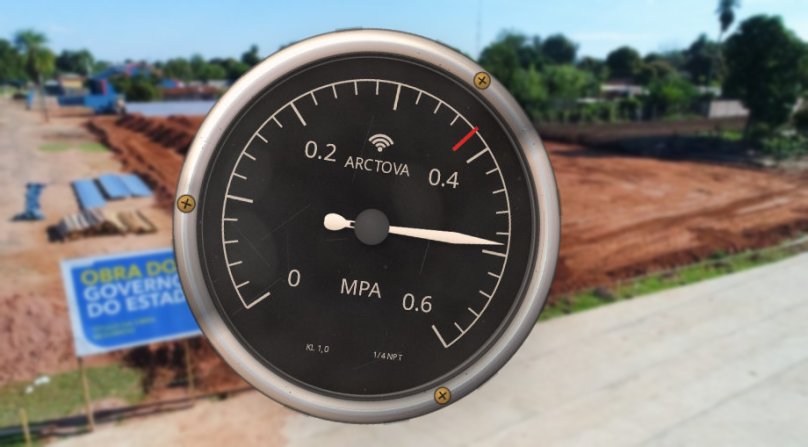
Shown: 0.49
